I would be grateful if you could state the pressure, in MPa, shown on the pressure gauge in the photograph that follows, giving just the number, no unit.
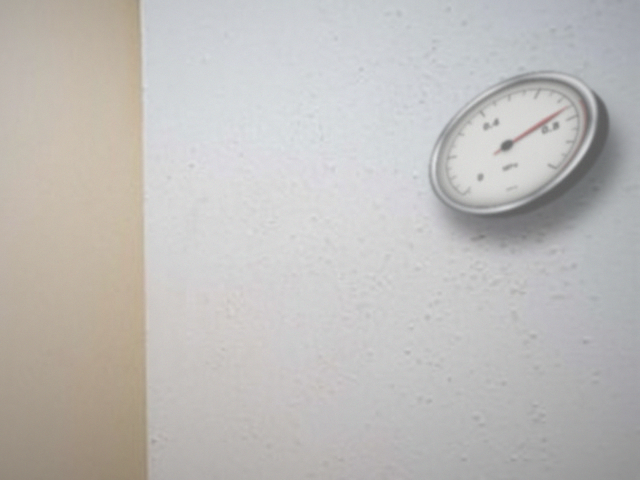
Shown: 0.75
